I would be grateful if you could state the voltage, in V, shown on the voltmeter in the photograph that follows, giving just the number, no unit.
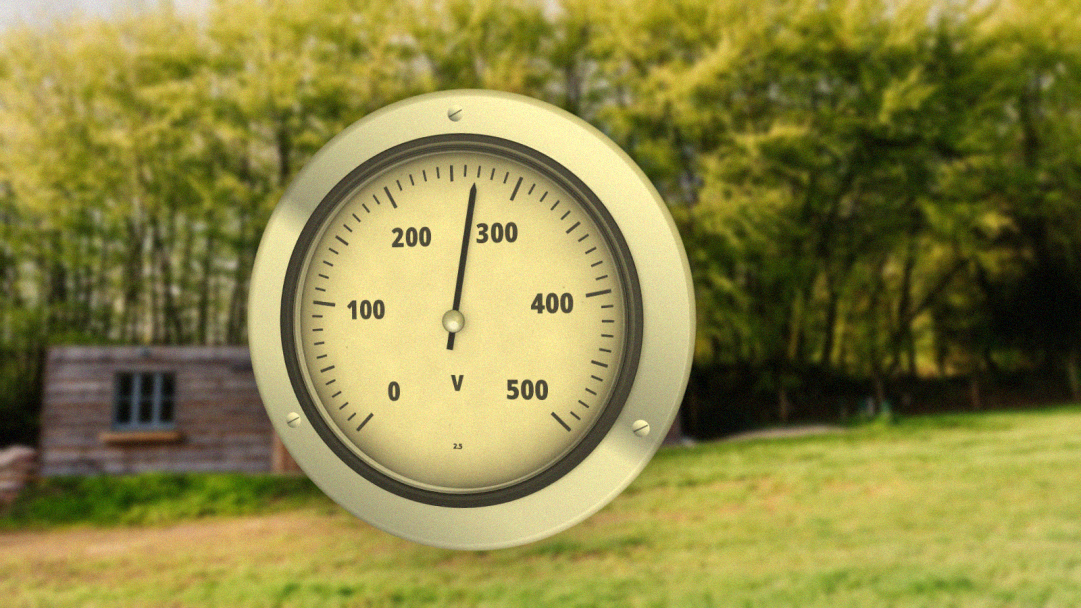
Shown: 270
